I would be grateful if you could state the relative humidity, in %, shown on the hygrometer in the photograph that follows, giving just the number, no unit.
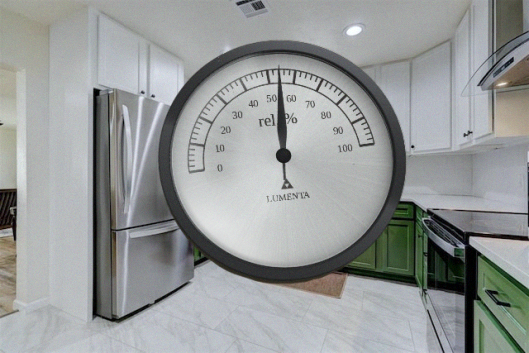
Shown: 54
